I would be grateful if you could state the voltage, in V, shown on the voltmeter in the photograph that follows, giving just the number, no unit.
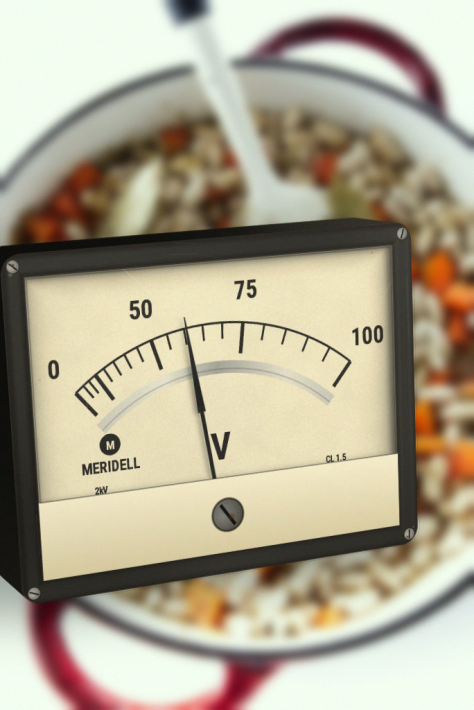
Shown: 60
